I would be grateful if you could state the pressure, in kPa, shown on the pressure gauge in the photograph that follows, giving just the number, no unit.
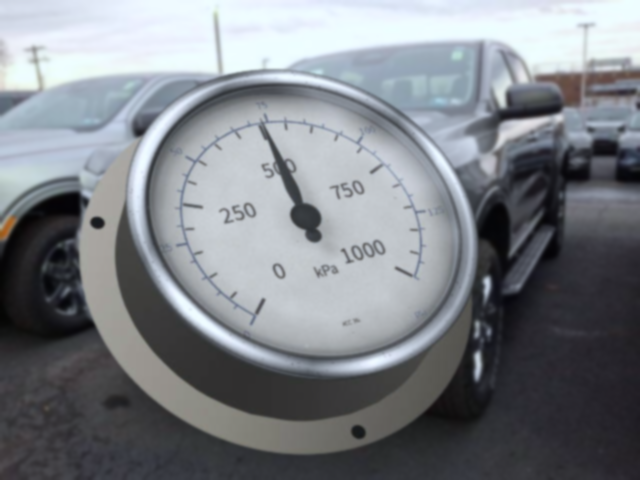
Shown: 500
